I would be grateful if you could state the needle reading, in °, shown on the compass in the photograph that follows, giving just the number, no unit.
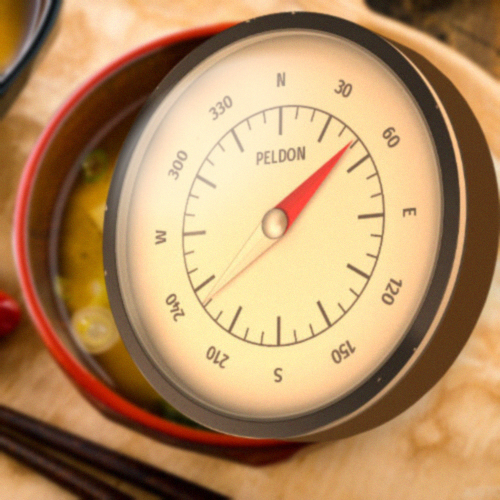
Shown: 50
